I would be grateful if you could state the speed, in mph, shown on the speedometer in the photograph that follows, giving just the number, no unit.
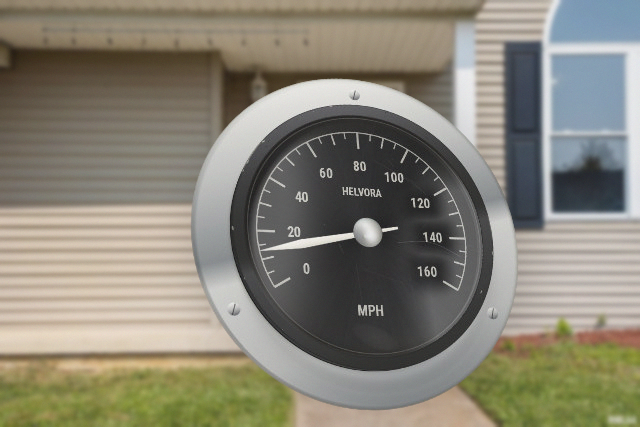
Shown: 12.5
